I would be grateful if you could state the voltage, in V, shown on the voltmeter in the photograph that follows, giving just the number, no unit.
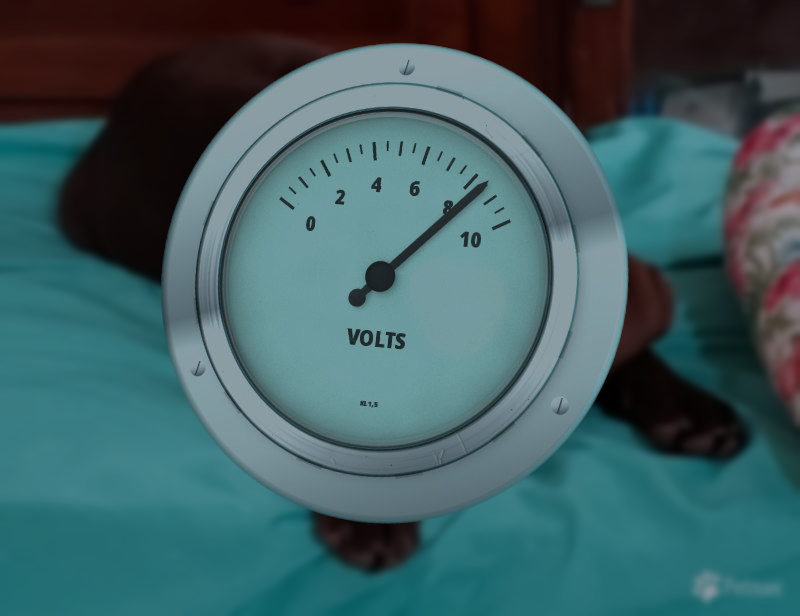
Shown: 8.5
